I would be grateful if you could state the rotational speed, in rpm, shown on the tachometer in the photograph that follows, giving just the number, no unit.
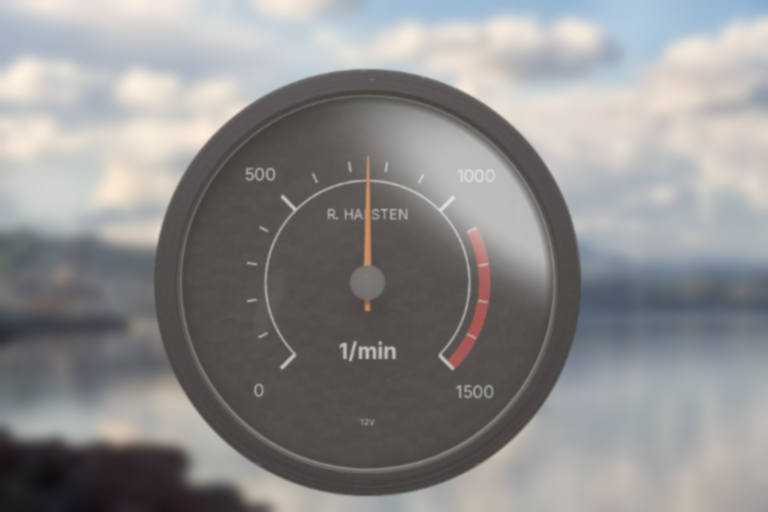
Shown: 750
